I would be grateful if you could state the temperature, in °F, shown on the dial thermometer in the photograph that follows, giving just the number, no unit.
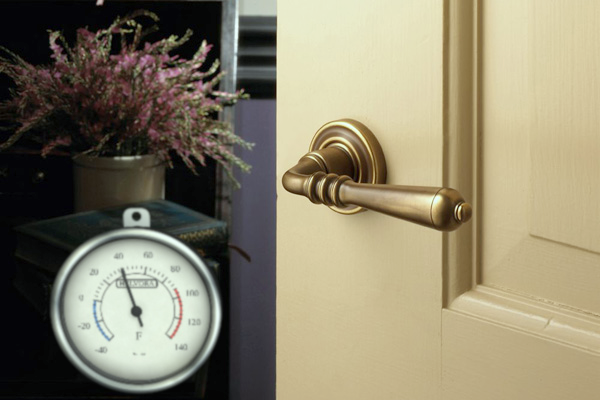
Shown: 40
